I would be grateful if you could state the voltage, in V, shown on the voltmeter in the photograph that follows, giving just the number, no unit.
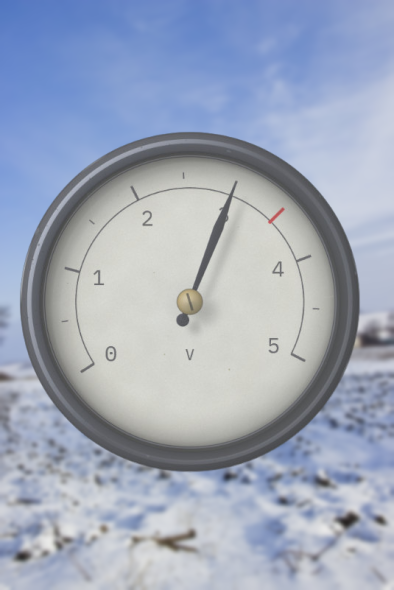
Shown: 3
